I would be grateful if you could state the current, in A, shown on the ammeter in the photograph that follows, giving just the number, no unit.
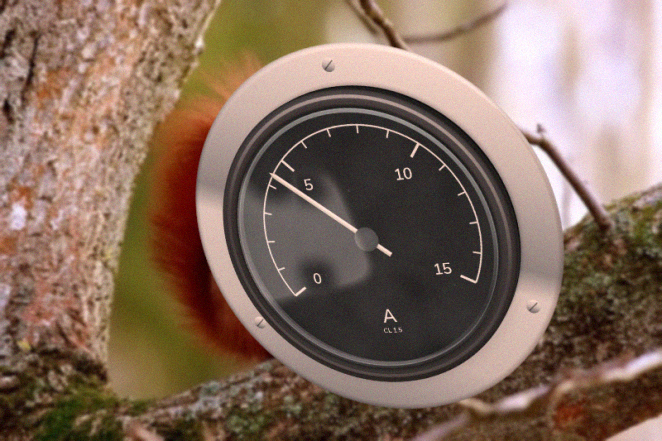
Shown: 4.5
